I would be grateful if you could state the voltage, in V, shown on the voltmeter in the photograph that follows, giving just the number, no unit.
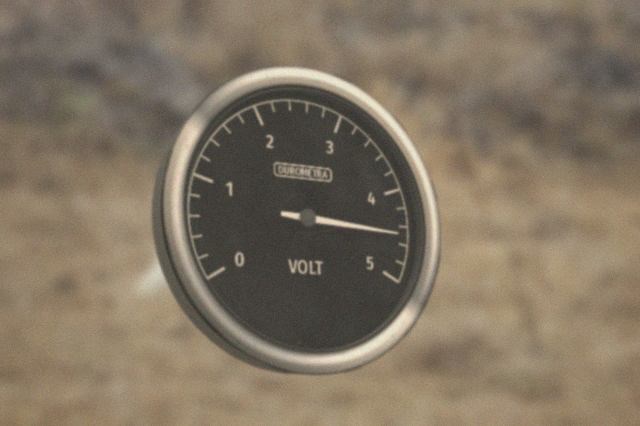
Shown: 4.5
